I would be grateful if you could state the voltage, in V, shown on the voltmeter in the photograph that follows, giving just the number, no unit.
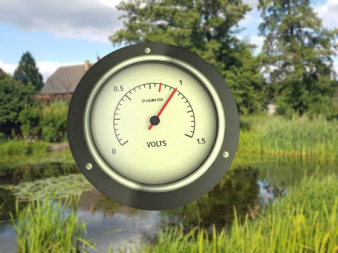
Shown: 1
